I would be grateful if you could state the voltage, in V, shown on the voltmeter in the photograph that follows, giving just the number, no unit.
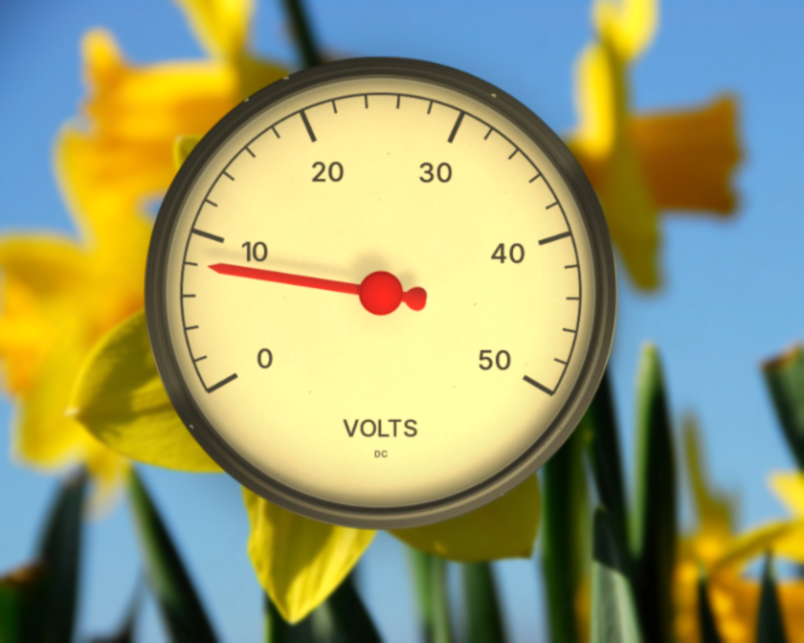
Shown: 8
